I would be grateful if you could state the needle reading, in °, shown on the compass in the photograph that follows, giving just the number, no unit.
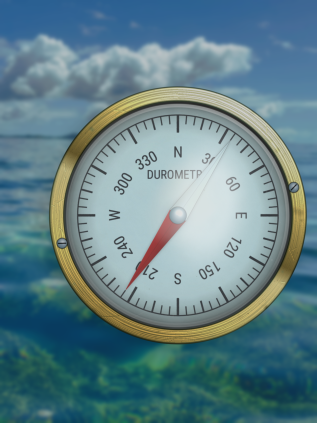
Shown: 215
